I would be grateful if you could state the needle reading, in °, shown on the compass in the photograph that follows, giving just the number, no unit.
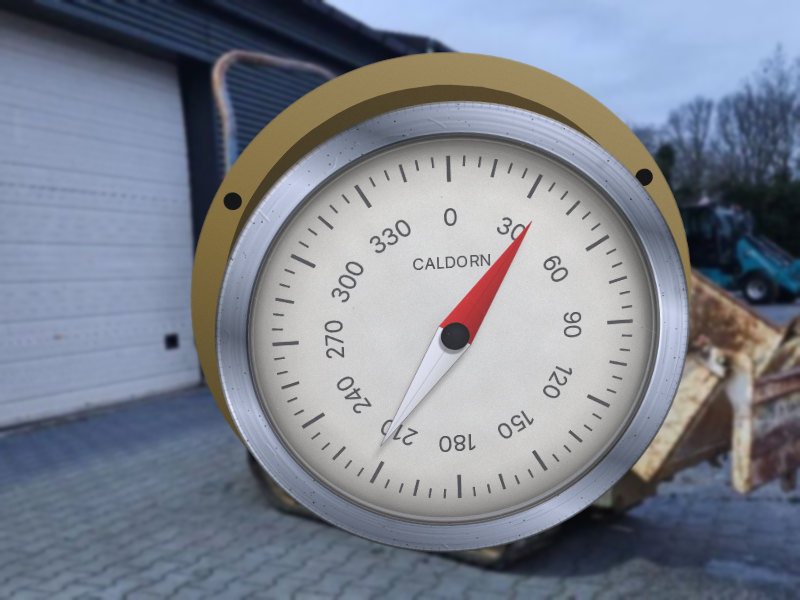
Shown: 35
